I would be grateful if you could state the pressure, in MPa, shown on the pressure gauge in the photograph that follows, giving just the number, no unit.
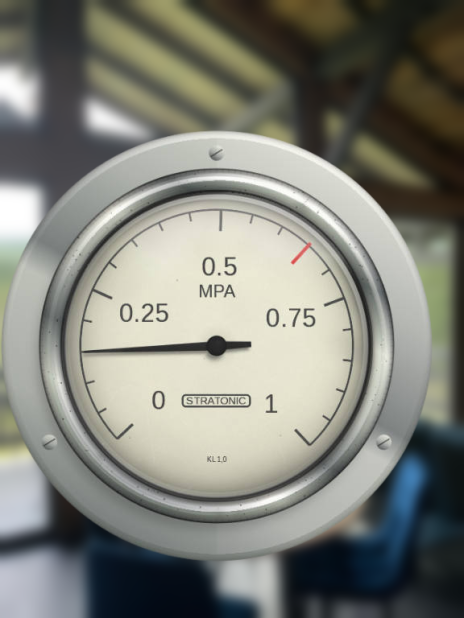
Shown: 0.15
